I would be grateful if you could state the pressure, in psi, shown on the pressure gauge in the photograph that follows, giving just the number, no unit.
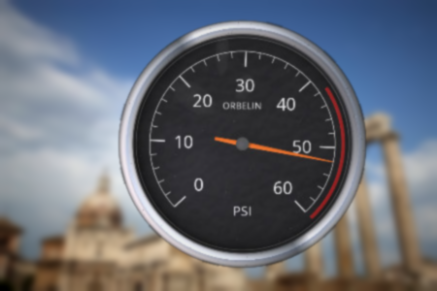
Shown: 52
